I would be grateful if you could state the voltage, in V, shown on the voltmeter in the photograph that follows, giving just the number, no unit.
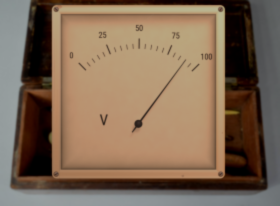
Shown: 90
